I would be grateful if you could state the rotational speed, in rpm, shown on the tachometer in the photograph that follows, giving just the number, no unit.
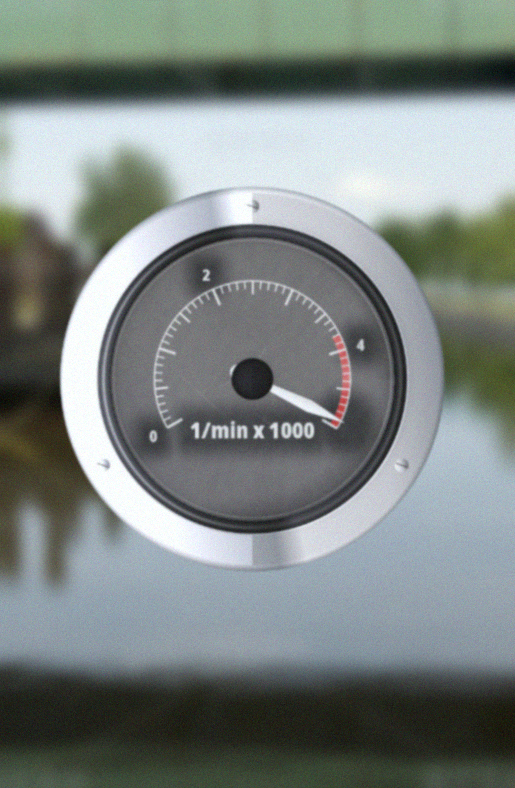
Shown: 4900
